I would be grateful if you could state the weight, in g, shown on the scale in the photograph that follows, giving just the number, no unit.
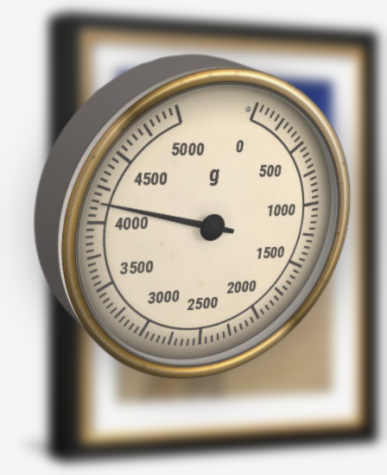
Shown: 4150
